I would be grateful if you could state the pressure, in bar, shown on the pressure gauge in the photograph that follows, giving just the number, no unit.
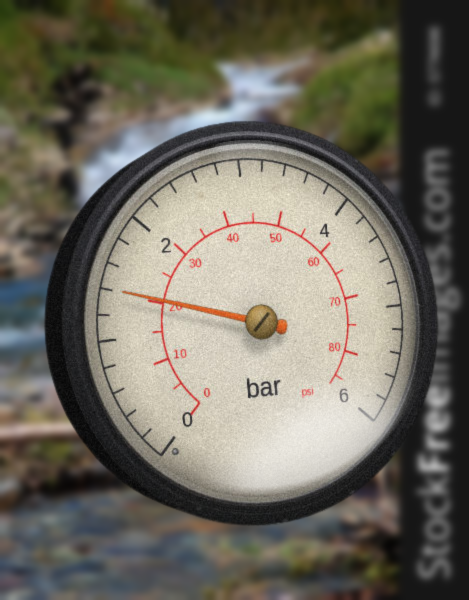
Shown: 1.4
